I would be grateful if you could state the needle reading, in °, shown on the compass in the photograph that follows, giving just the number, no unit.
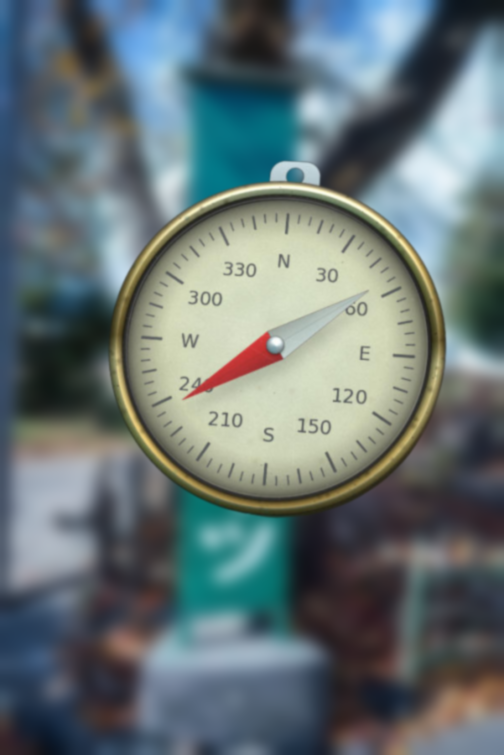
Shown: 235
